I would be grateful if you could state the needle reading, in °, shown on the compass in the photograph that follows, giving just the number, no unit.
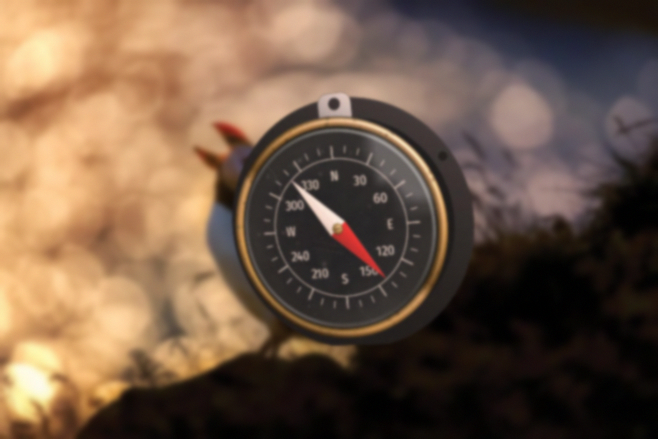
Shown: 140
